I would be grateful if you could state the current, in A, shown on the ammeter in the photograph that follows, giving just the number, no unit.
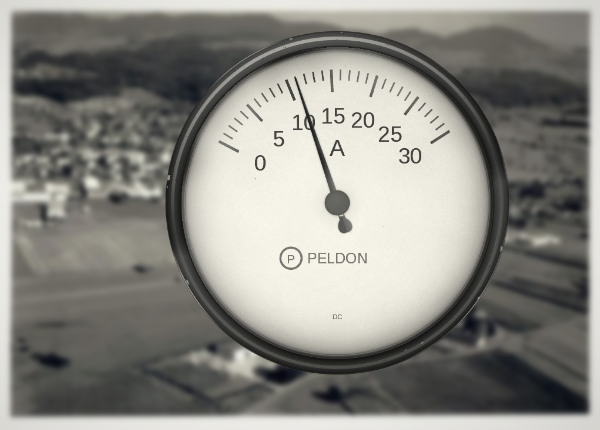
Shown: 11
